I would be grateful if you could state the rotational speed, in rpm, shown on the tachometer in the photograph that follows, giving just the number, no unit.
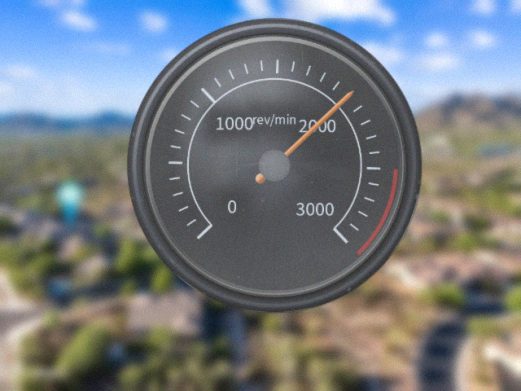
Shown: 2000
